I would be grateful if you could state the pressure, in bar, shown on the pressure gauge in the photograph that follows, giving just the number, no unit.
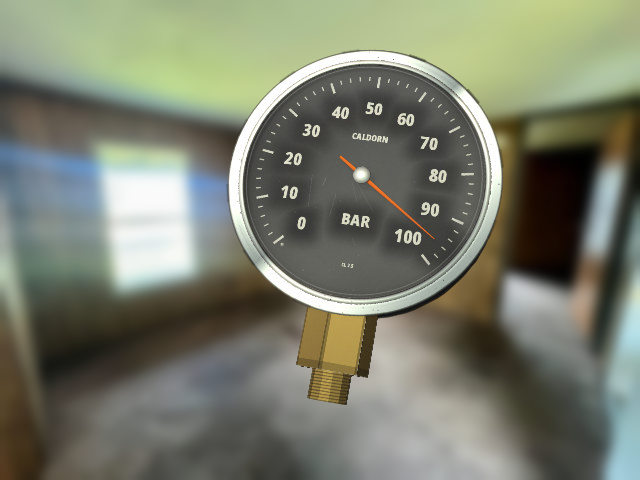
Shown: 96
